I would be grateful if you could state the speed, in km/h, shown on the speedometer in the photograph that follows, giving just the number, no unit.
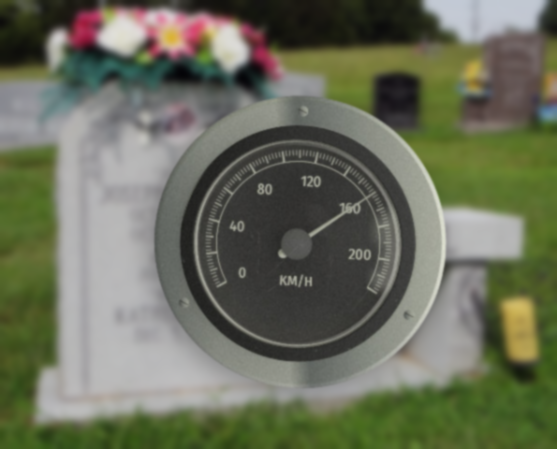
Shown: 160
